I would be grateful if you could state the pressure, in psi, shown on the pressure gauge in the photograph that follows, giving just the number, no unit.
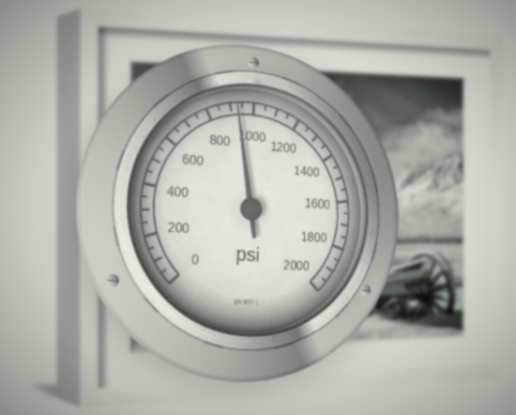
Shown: 925
